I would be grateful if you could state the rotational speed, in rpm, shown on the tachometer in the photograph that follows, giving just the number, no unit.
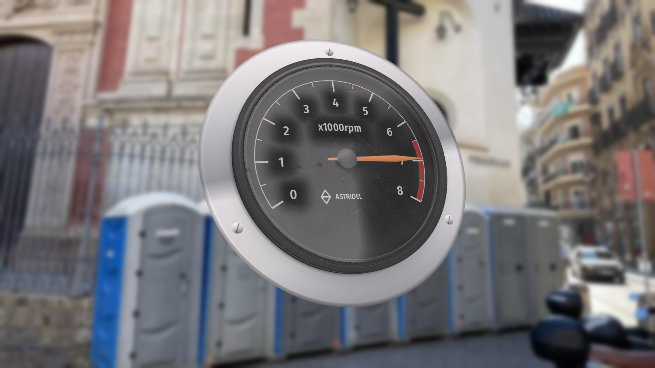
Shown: 7000
